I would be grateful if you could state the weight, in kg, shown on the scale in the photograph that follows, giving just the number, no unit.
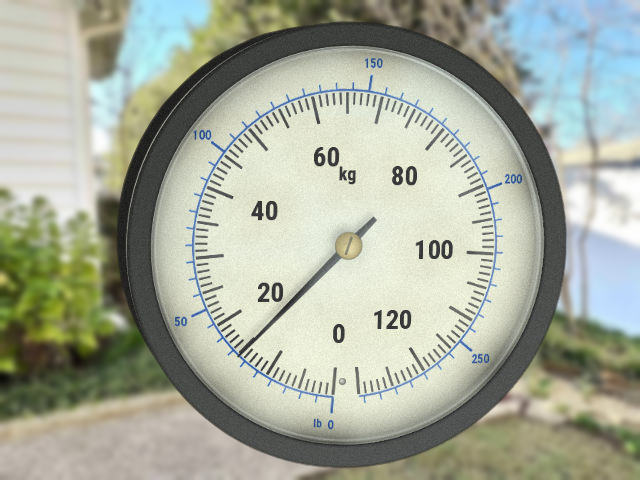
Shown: 15
